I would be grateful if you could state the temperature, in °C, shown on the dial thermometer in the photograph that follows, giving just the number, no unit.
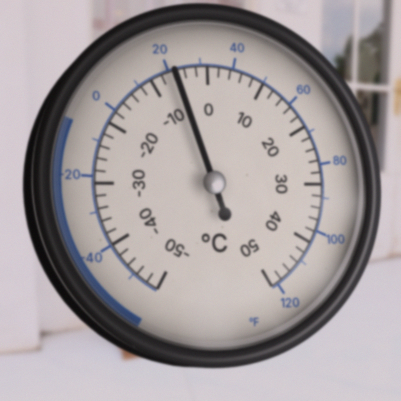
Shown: -6
